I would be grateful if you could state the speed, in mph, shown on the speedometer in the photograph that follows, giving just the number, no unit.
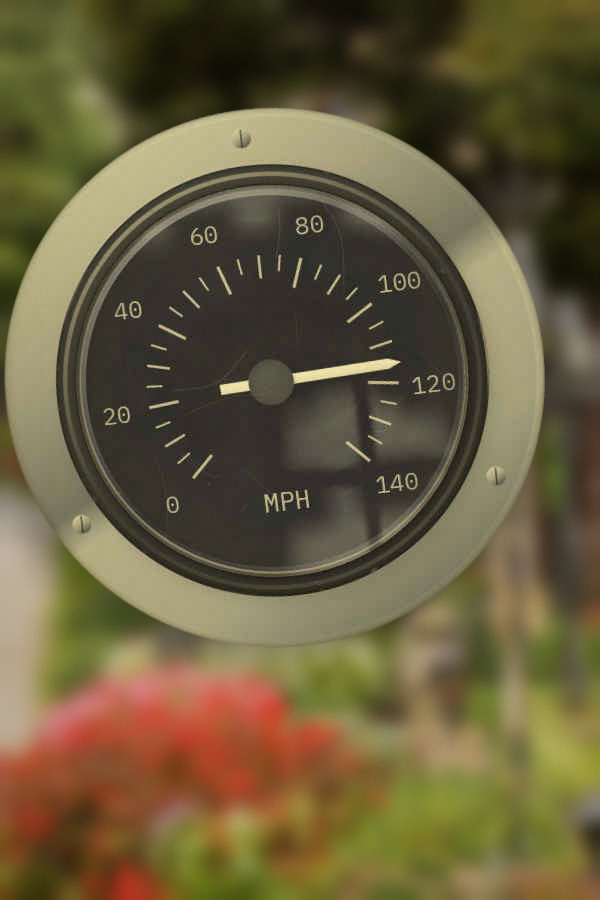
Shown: 115
